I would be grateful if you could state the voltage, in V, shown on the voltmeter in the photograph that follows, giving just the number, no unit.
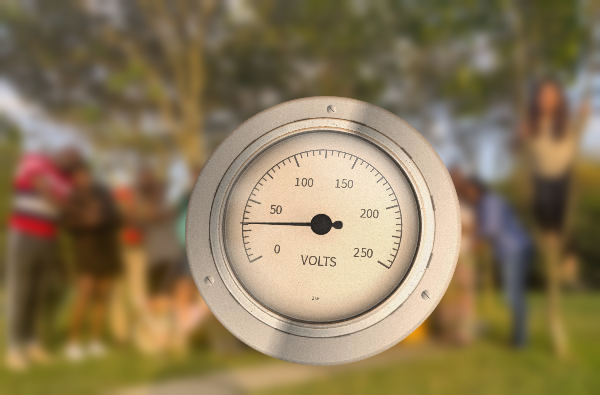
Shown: 30
